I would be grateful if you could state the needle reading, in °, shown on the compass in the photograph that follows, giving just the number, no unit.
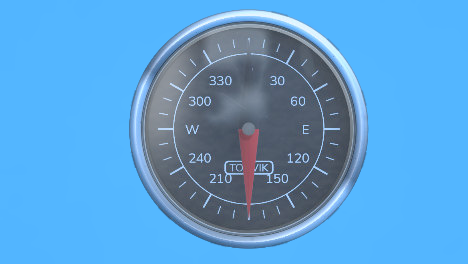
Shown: 180
